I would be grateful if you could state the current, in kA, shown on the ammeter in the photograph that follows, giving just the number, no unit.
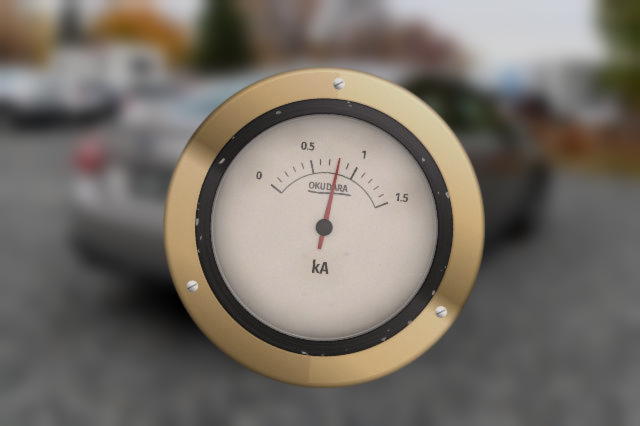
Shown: 0.8
